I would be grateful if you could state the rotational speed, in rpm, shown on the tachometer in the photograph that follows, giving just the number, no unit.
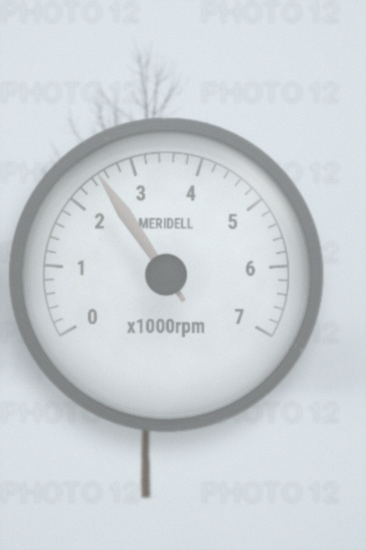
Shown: 2500
